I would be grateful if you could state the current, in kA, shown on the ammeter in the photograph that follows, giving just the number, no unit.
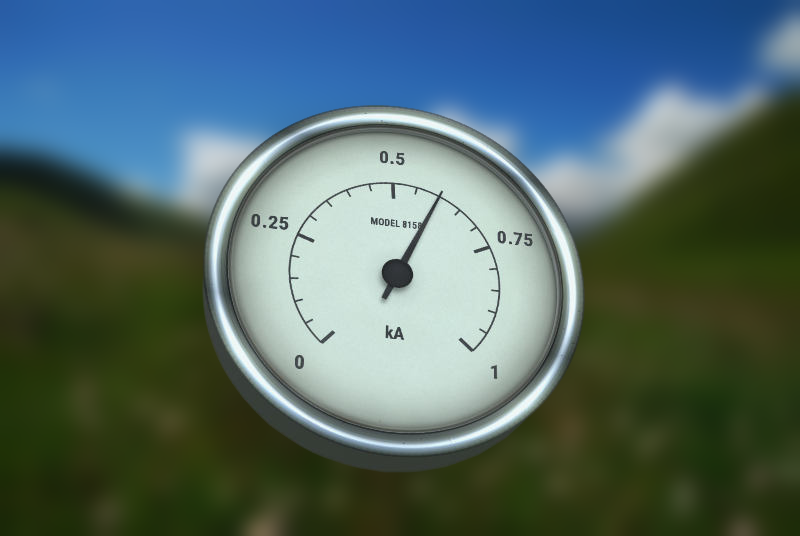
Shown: 0.6
